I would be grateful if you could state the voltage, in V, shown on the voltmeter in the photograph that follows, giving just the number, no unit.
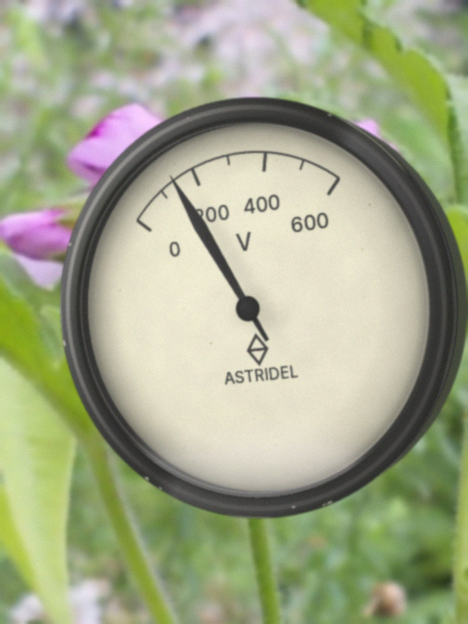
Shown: 150
